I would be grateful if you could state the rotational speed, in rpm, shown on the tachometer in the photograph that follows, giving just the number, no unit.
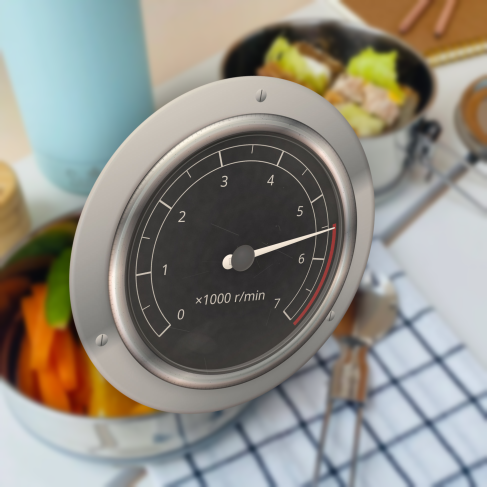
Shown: 5500
